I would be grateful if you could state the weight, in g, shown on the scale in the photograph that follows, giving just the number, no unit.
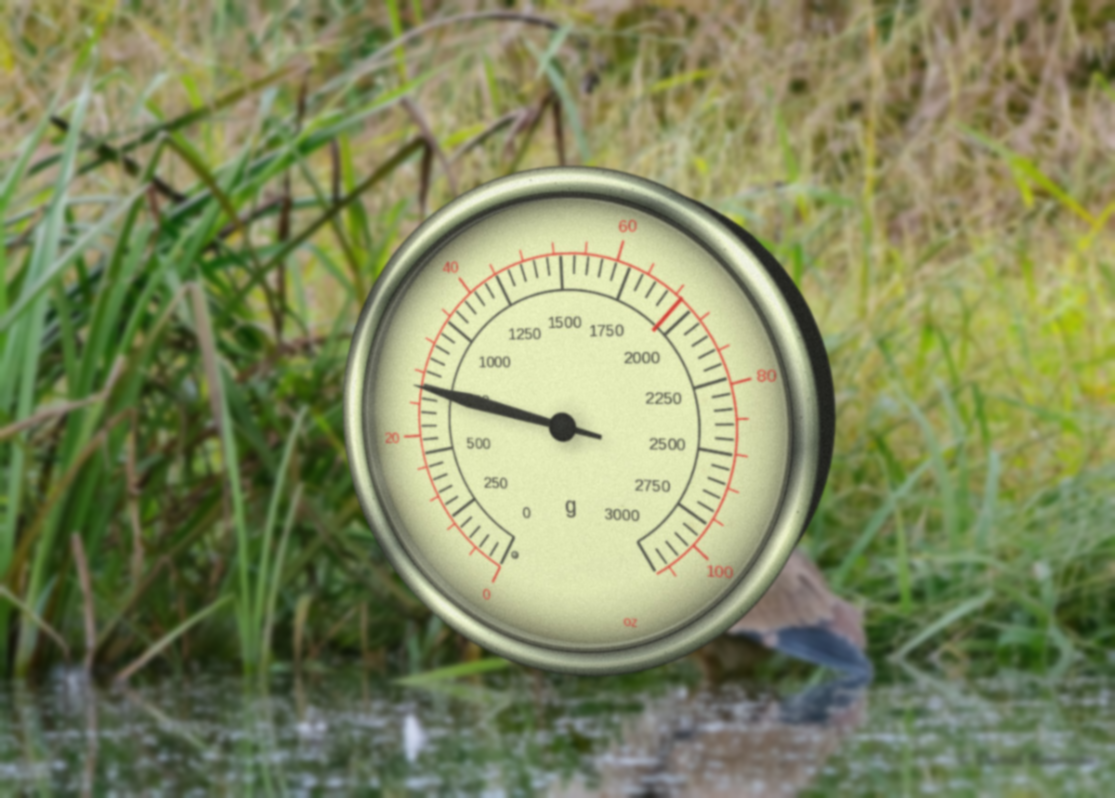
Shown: 750
